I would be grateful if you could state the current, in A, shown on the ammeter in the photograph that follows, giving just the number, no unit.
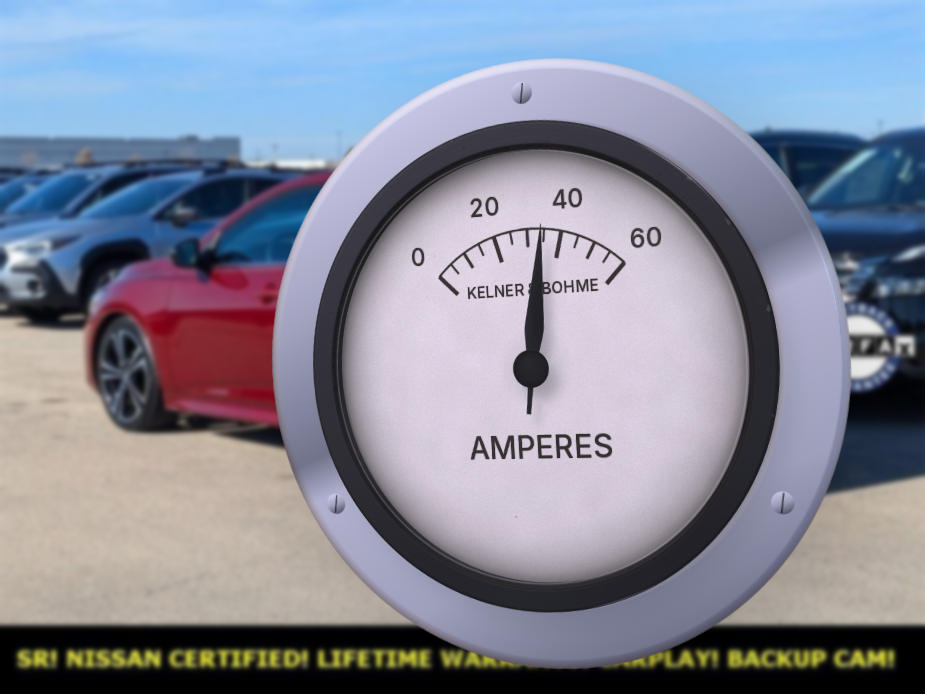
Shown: 35
